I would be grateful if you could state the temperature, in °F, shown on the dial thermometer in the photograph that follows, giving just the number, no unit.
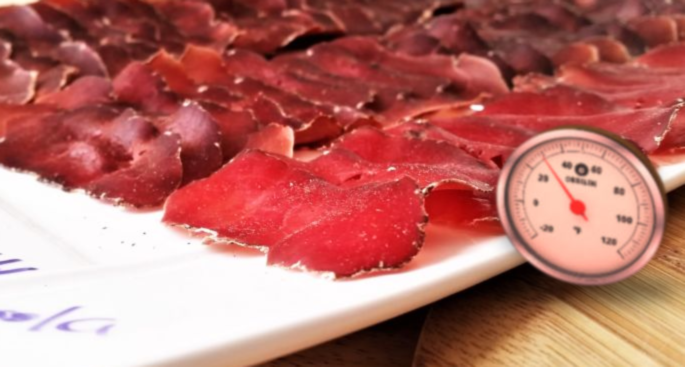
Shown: 30
